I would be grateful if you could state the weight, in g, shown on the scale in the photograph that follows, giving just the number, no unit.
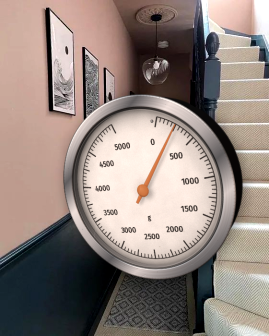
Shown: 250
